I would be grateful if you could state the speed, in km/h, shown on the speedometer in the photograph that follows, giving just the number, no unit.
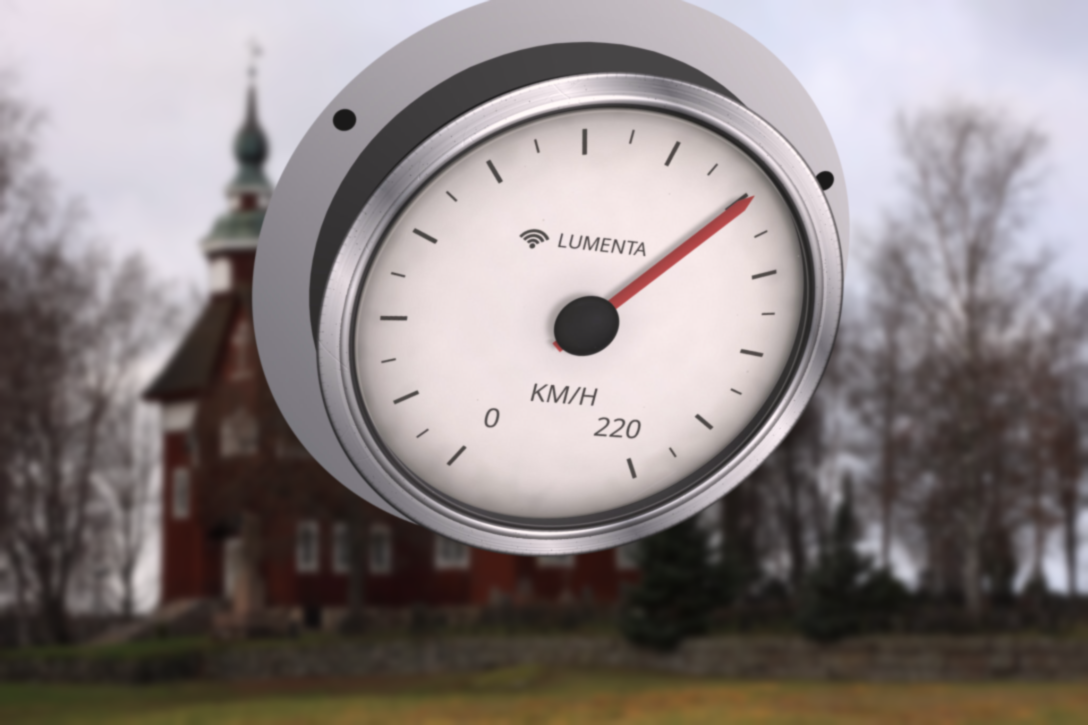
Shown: 140
